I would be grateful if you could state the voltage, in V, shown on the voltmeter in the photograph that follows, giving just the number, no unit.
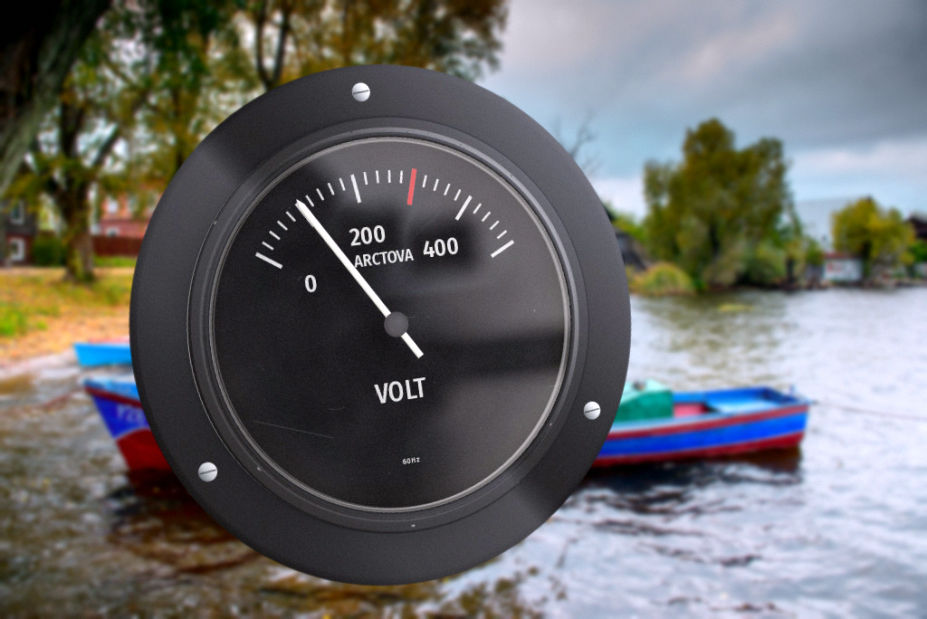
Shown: 100
